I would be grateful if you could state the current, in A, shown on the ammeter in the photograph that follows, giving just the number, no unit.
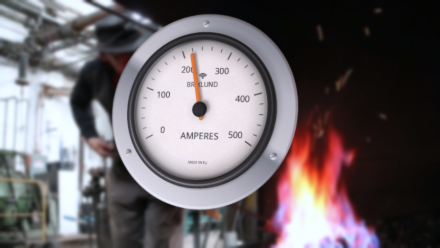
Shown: 220
